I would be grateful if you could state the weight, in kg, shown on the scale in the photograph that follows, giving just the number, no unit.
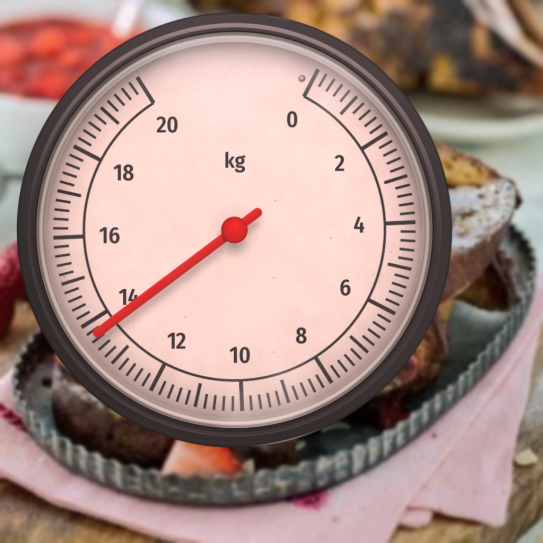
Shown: 13.7
